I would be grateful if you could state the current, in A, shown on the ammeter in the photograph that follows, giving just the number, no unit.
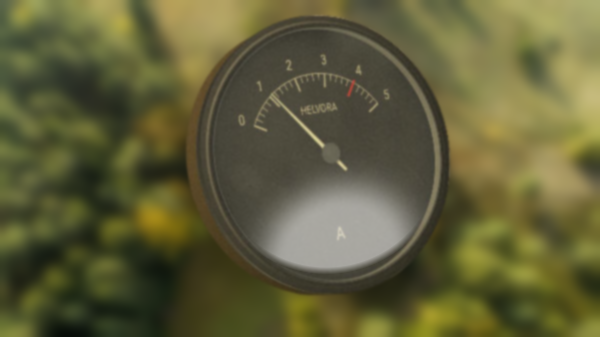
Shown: 1
